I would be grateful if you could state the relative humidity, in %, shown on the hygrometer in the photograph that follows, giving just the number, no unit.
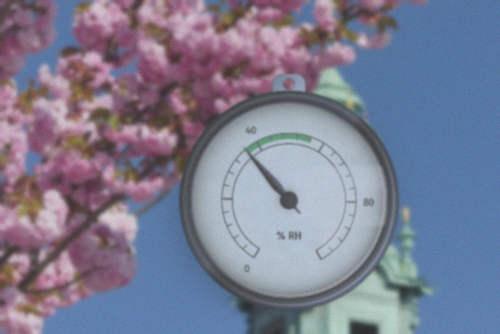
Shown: 36
